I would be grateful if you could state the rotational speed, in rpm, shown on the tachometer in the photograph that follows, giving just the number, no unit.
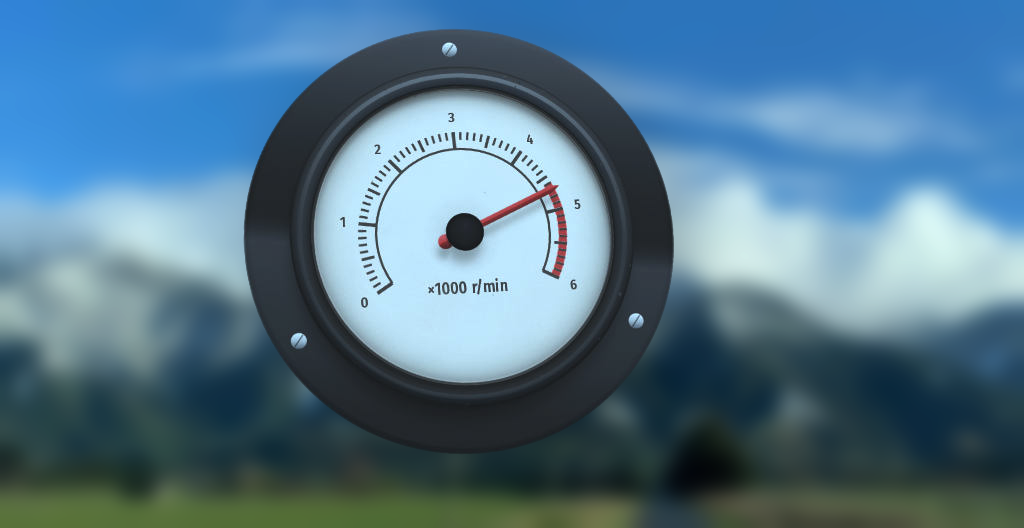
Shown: 4700
